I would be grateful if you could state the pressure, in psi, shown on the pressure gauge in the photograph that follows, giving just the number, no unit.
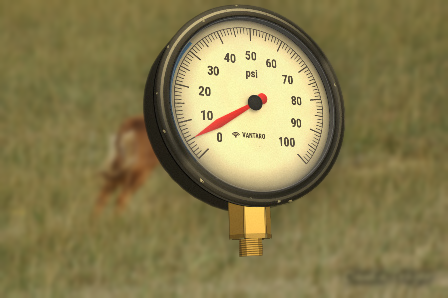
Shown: 5
